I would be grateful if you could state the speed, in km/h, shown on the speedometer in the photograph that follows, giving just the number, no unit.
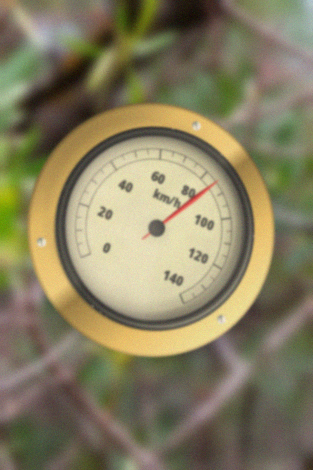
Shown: 85
